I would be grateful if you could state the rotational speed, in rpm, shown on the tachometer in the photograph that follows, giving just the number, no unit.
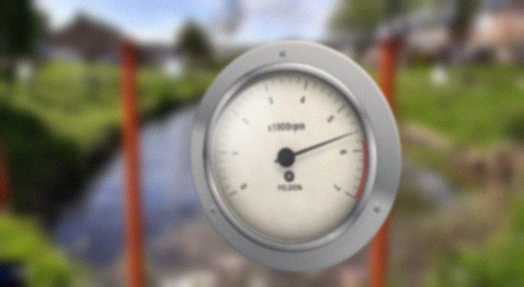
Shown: 5600
